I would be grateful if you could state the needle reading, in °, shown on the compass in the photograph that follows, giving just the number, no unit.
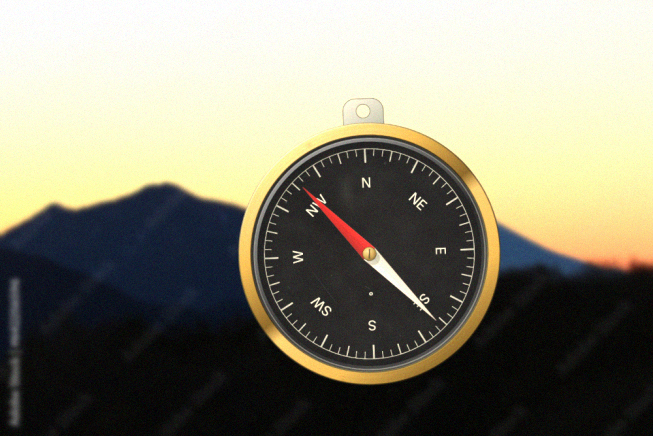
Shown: 317.5
